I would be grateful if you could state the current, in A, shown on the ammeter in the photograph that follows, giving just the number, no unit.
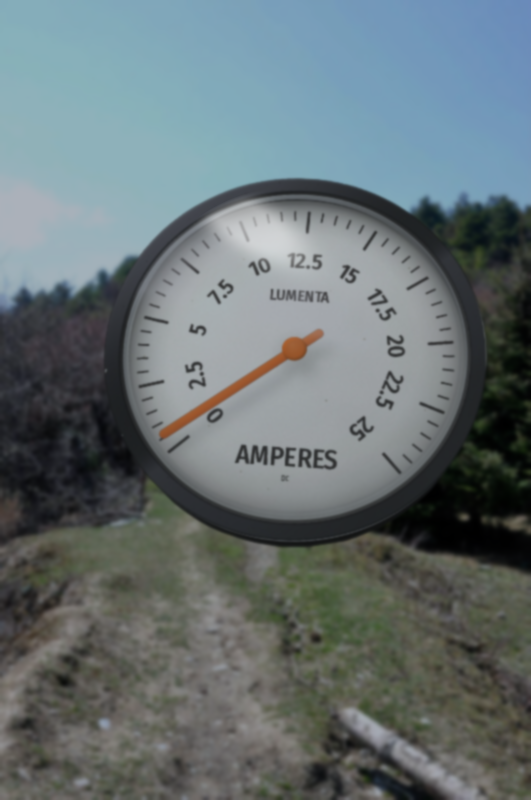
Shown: 0.5
